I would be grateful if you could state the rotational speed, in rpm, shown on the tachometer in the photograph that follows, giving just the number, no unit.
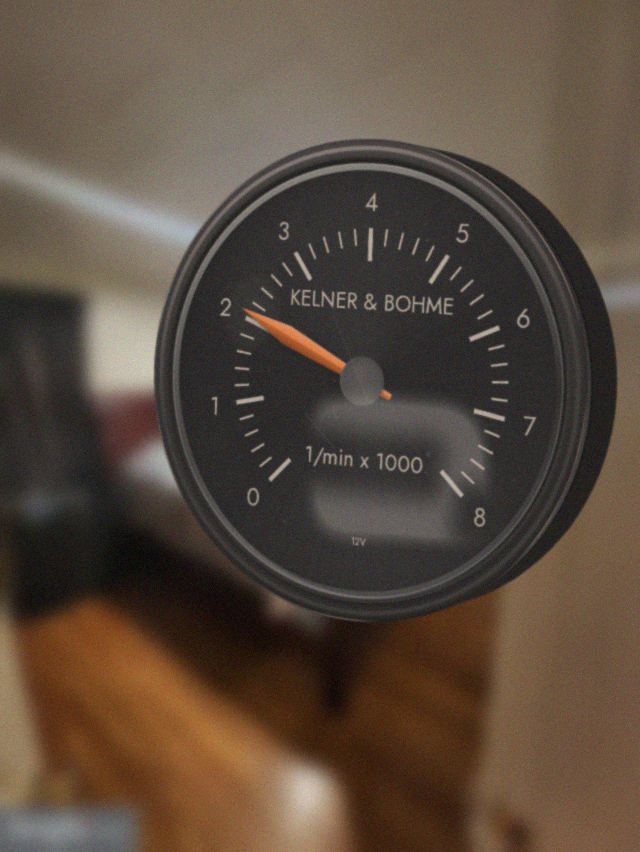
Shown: 2100
